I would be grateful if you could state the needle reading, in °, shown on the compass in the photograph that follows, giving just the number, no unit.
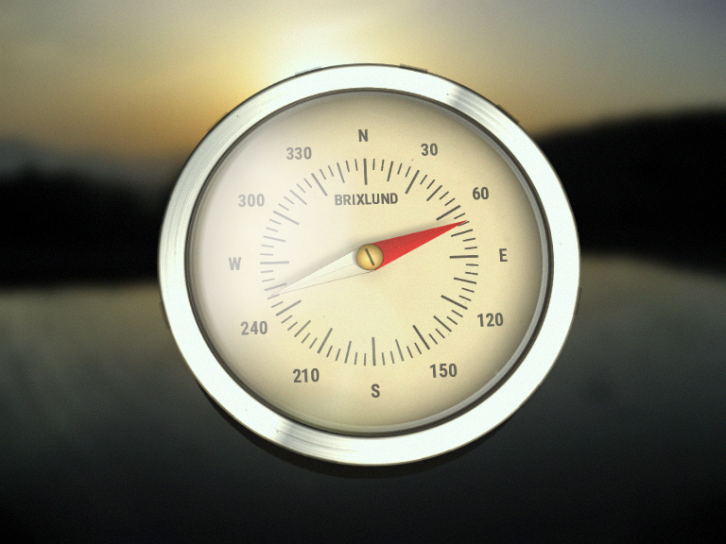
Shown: 70
